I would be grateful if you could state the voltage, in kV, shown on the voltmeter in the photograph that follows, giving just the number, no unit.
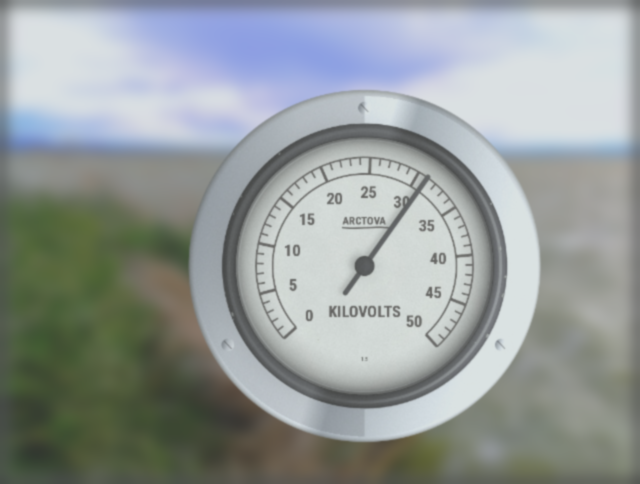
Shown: 31
